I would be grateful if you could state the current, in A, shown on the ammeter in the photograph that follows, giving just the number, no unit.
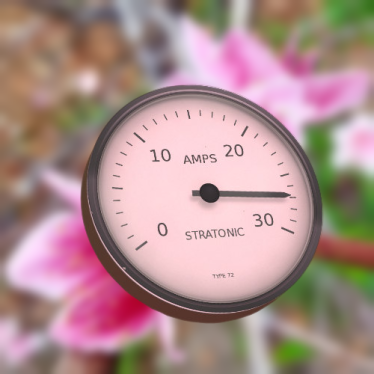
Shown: 27
